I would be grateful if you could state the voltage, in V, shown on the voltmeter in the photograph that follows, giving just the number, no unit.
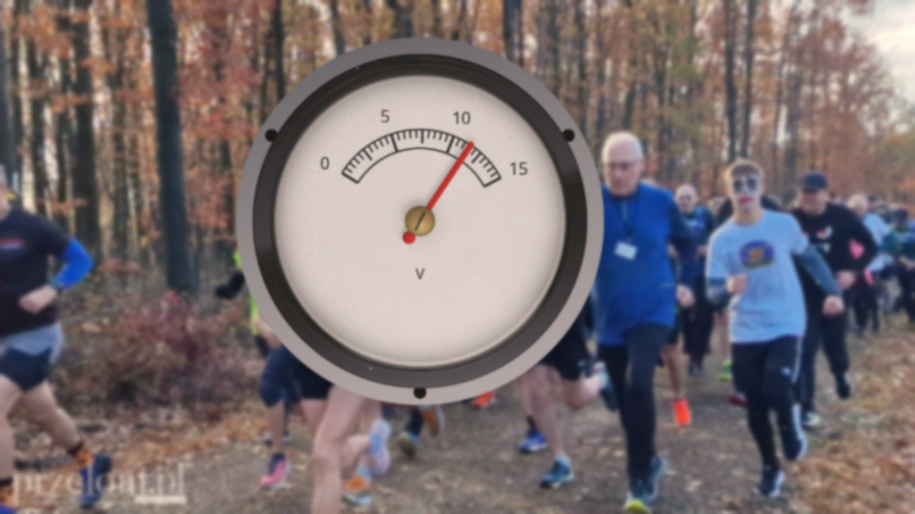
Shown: 11.5
